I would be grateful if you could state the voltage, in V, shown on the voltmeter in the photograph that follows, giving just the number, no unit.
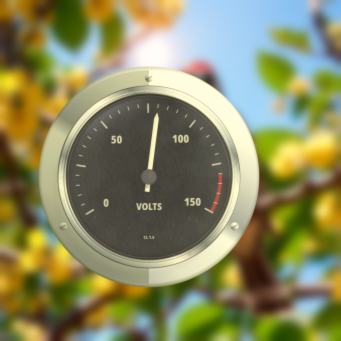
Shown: 80
